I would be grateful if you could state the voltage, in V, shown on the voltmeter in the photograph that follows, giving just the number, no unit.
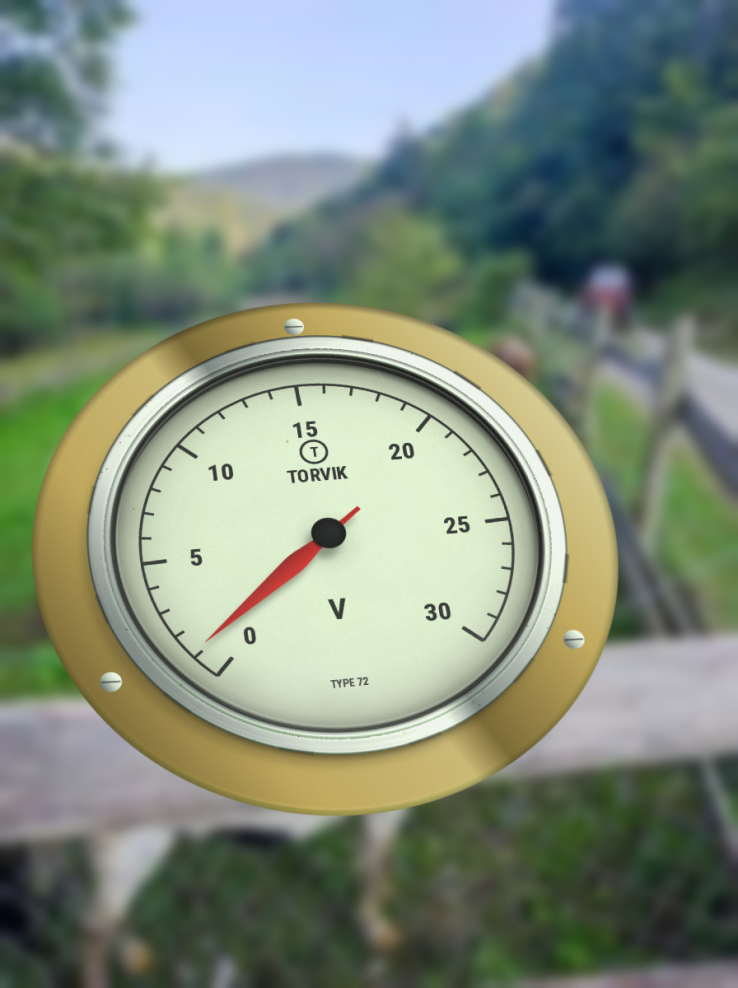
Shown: 1
